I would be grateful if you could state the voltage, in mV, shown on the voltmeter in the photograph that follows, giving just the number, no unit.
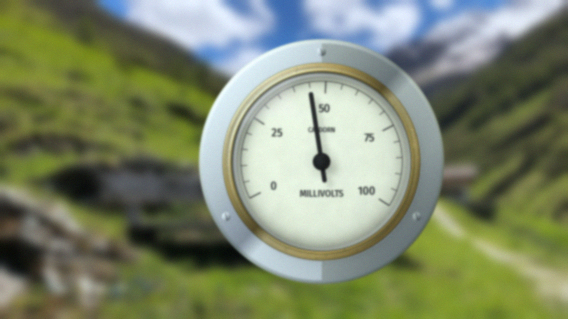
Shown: 45
